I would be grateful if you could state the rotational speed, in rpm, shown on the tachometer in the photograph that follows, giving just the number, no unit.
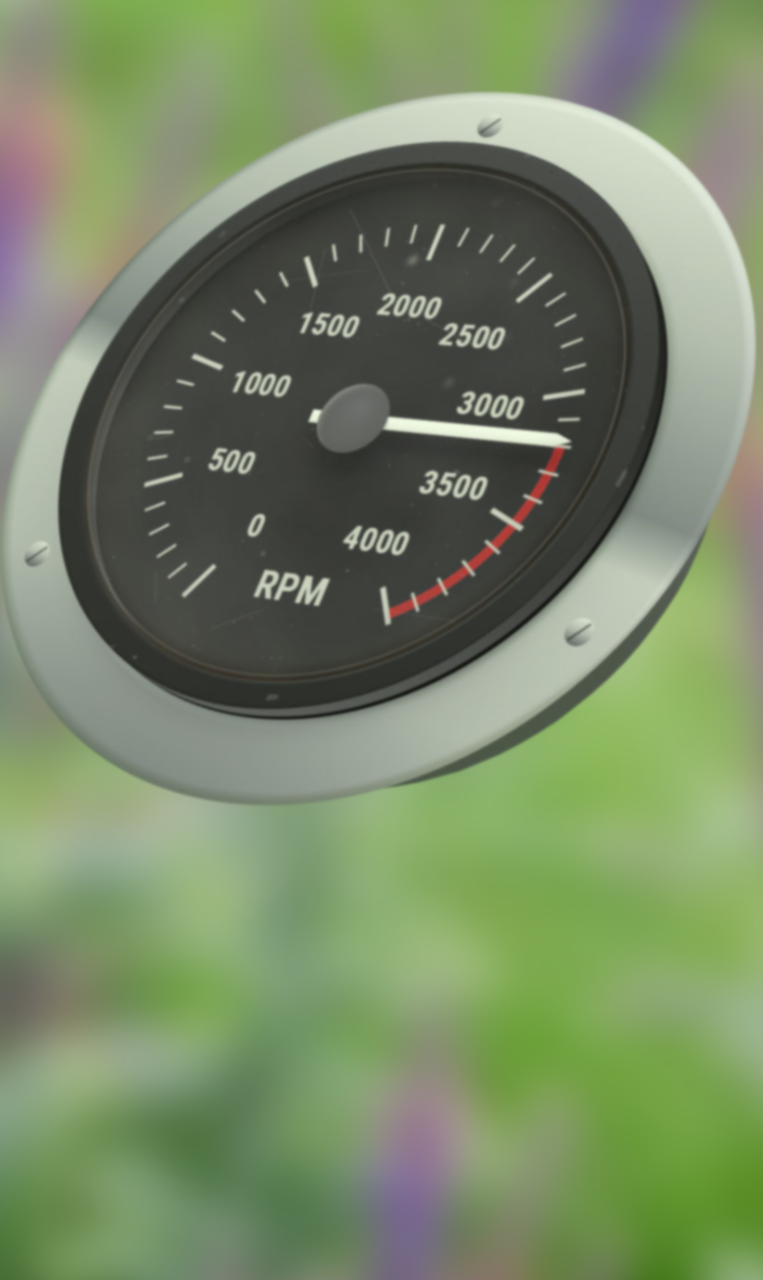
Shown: 3200
